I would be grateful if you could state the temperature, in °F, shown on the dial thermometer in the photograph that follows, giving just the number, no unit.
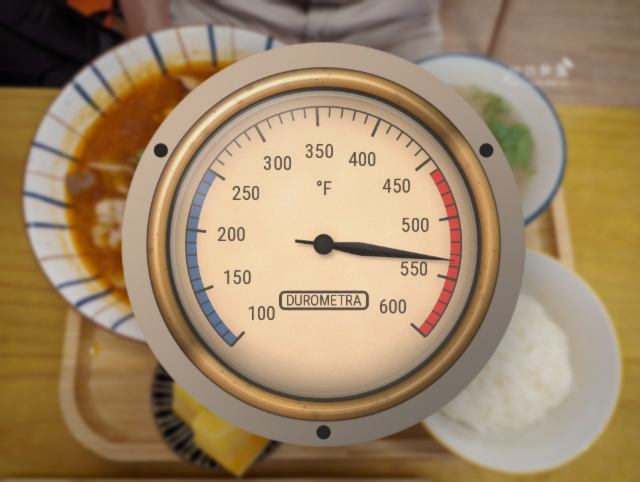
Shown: 535
